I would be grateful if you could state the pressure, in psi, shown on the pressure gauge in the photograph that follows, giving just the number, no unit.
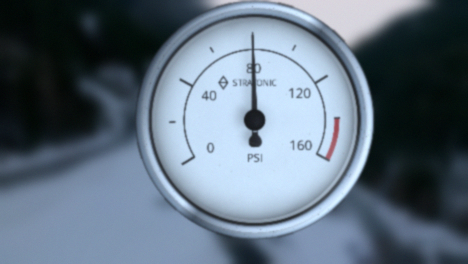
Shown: 80
